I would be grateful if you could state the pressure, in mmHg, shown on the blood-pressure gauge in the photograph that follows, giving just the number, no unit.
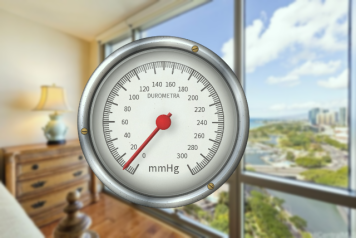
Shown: 10
